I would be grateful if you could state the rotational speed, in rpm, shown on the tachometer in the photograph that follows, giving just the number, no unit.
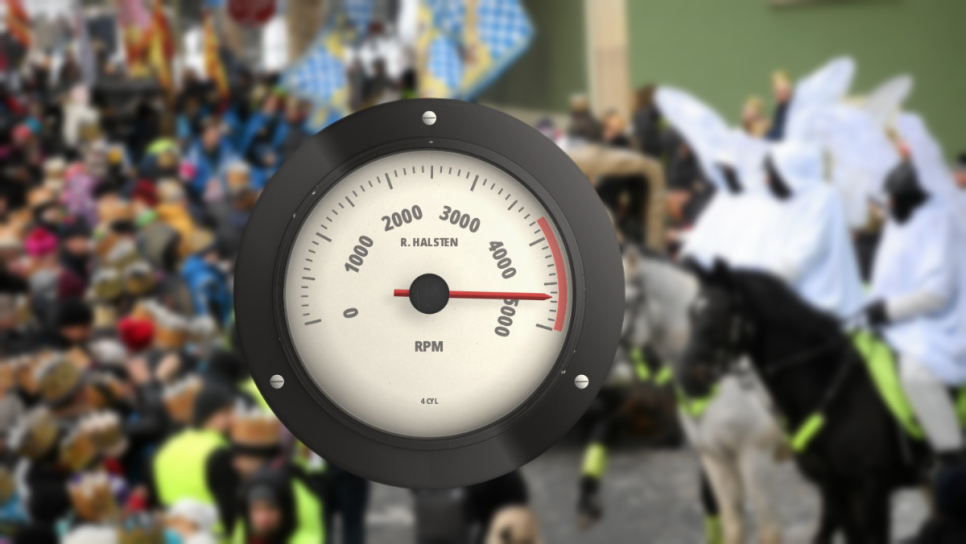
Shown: 4650
